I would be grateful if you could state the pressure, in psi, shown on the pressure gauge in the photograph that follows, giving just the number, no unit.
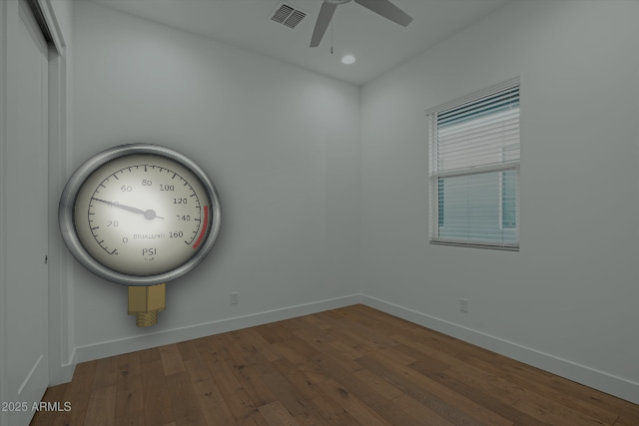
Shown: 40
